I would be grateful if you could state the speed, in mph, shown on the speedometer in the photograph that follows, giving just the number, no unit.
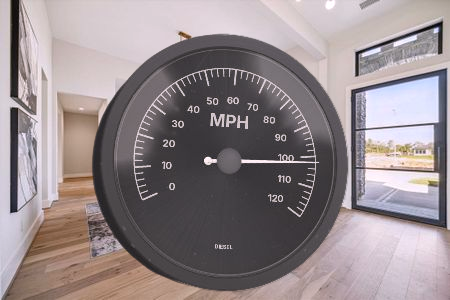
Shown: 102
